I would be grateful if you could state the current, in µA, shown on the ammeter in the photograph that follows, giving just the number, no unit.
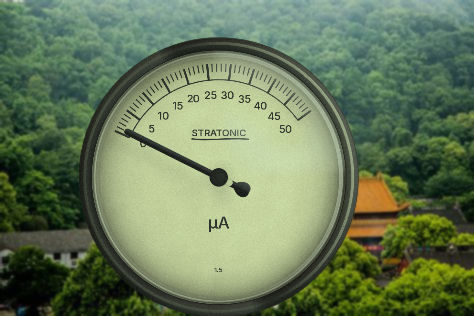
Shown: 1
